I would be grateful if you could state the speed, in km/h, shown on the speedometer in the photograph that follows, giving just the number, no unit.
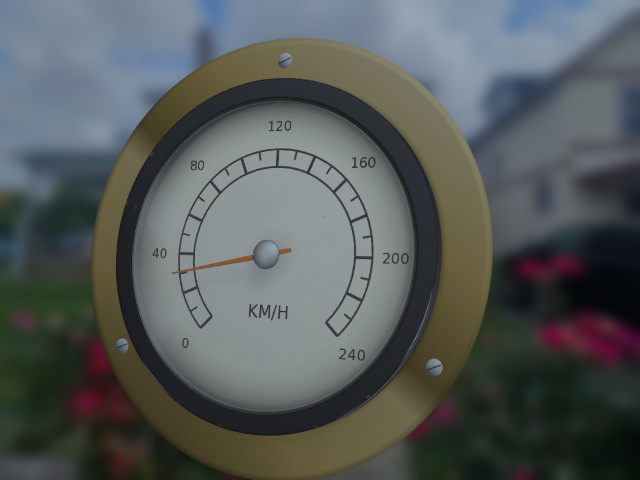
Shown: 30
